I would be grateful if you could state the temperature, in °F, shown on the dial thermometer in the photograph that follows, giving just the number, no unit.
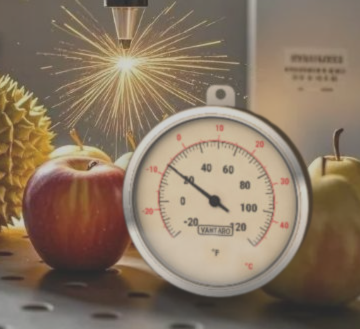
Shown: 20
